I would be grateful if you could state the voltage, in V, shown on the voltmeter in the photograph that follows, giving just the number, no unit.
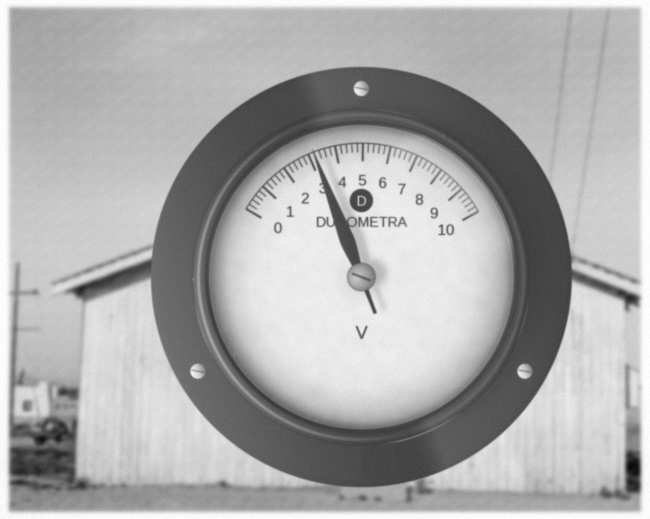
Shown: 3.2
